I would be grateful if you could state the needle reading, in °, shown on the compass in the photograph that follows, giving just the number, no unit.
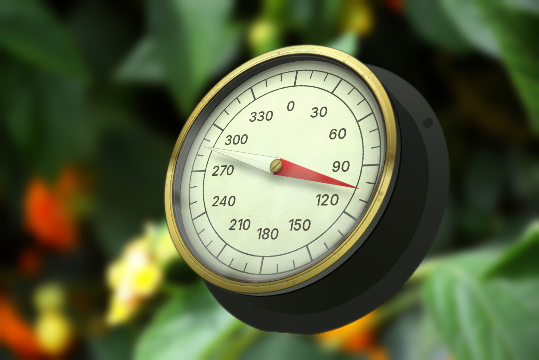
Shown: 105
